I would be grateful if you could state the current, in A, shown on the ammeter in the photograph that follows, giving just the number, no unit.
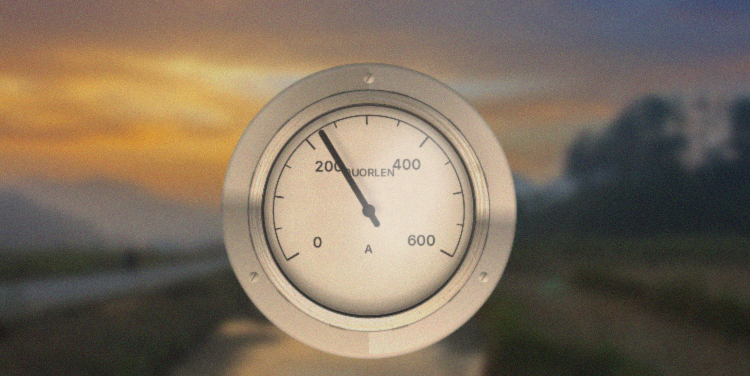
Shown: 225
